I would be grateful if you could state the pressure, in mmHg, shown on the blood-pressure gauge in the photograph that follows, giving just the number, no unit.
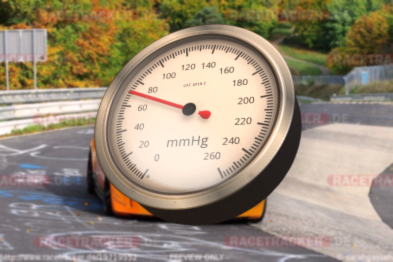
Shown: 70
